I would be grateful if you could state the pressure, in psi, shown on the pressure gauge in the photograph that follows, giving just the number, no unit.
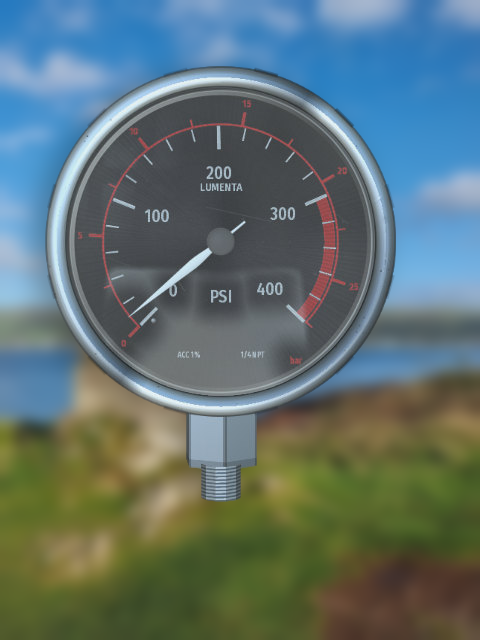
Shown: 10
